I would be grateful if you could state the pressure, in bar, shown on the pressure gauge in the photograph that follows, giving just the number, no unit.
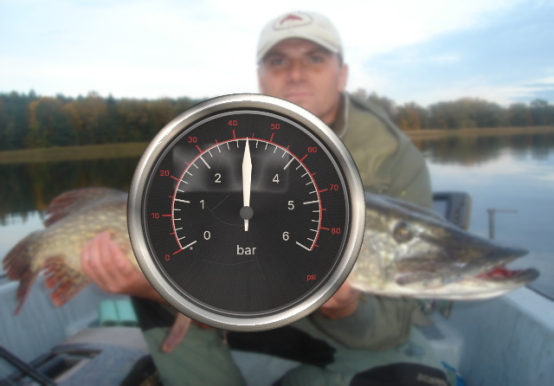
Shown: 3
